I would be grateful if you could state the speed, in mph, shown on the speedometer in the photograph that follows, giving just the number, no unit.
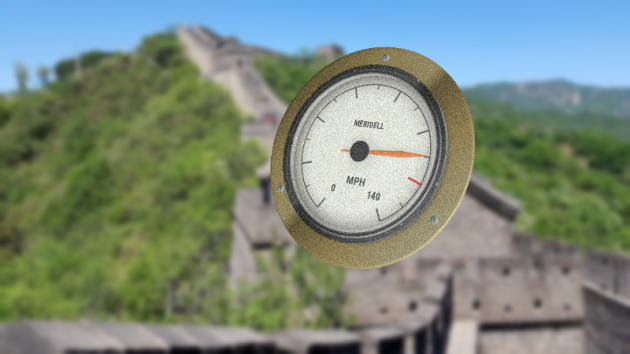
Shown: 110
